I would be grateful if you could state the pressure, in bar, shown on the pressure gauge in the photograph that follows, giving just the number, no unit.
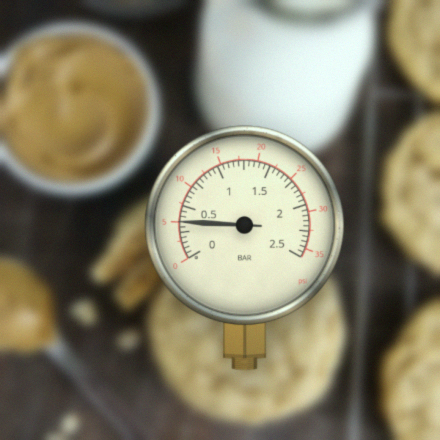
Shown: 0.35
